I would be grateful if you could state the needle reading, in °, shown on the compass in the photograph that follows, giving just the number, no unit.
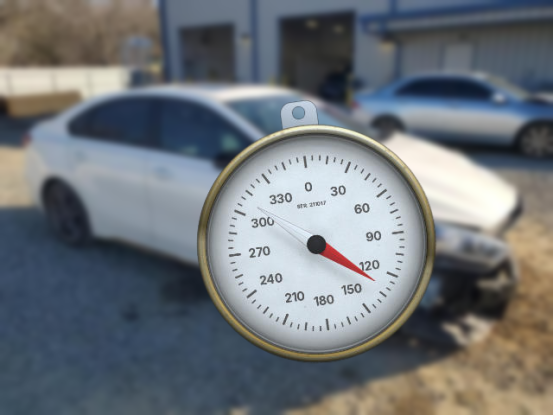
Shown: 130
